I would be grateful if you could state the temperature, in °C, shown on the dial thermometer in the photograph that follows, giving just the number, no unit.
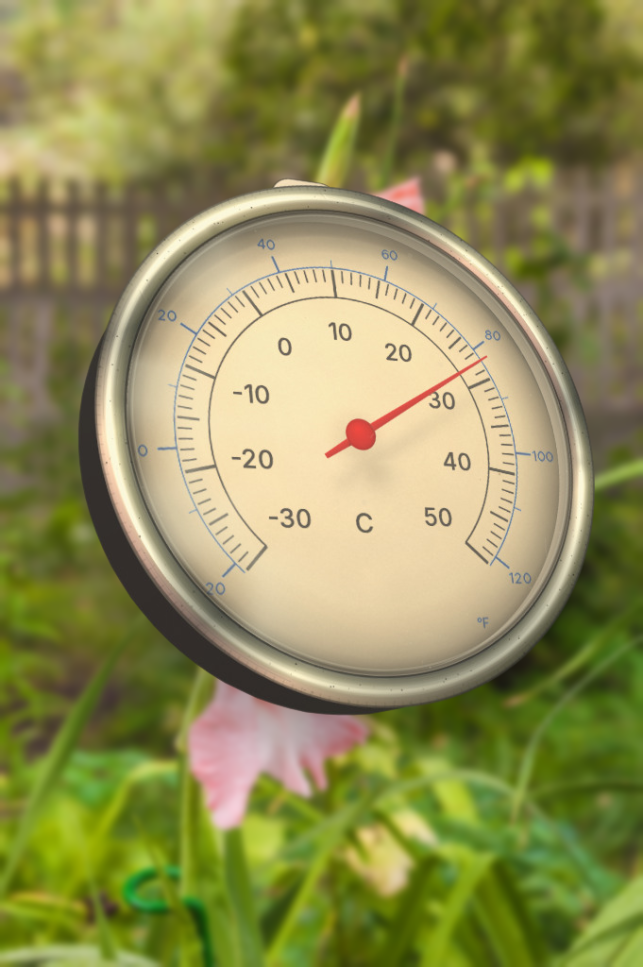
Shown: 28
